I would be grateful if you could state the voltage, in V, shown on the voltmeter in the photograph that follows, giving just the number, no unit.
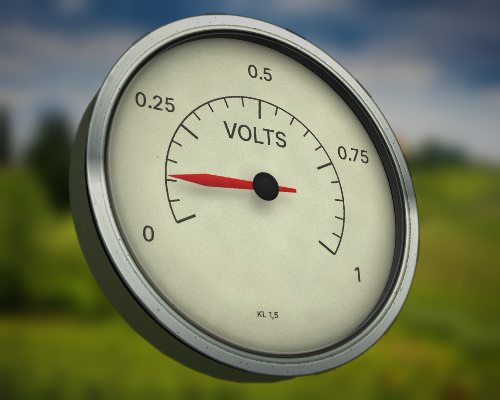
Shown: 0.1
